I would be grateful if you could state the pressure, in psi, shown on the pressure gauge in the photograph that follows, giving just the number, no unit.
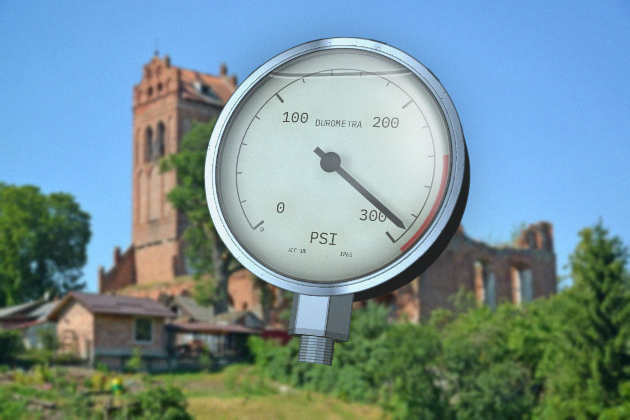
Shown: 290
